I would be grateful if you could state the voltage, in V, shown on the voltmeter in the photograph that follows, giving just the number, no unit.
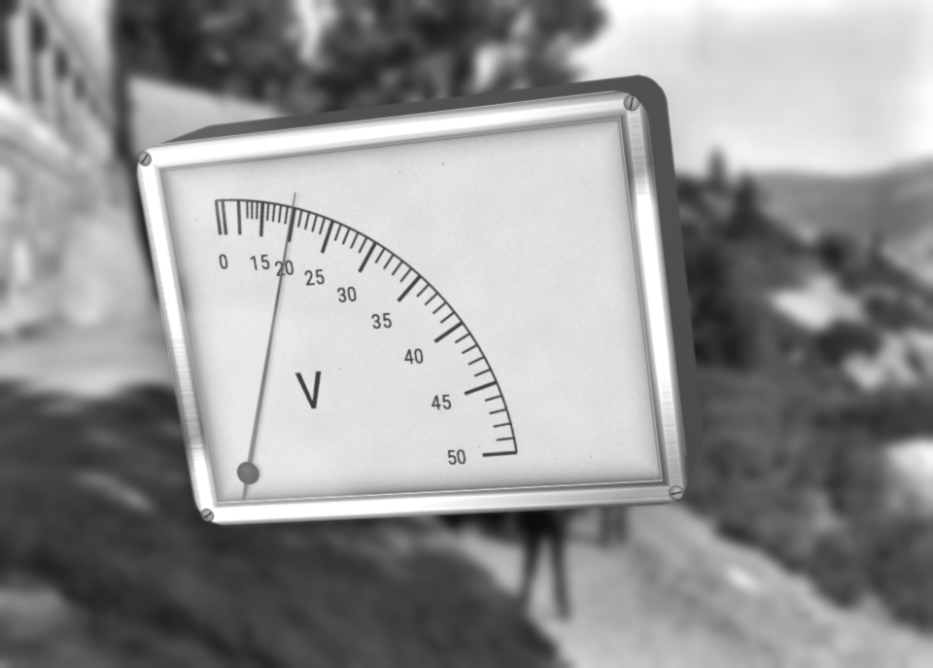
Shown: 20
